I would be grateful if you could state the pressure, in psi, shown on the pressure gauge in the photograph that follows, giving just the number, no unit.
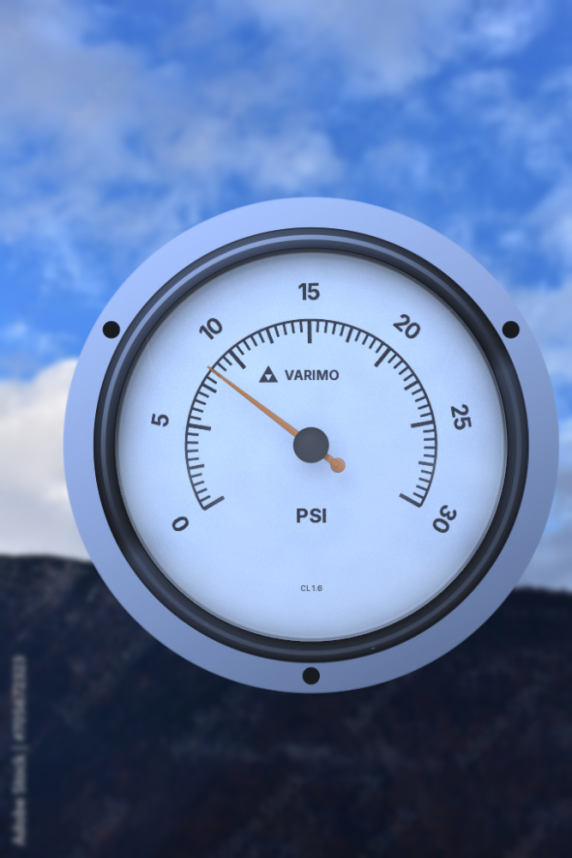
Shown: 8.5
